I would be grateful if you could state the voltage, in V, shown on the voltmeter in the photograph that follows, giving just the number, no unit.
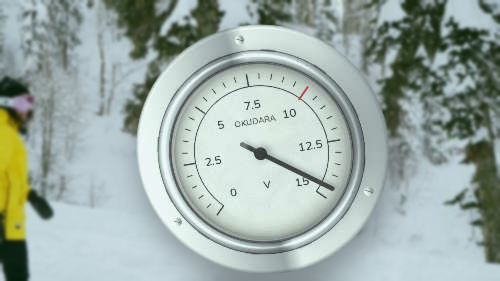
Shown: 14.5
